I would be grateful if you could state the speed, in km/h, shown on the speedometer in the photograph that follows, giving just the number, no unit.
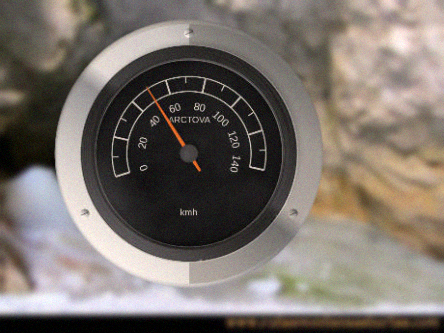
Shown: 50
